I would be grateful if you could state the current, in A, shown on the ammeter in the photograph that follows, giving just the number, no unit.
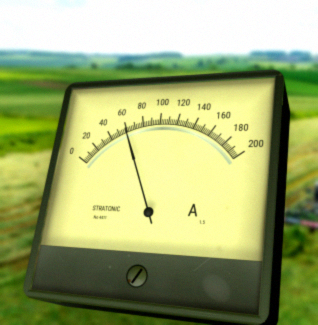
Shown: 60
